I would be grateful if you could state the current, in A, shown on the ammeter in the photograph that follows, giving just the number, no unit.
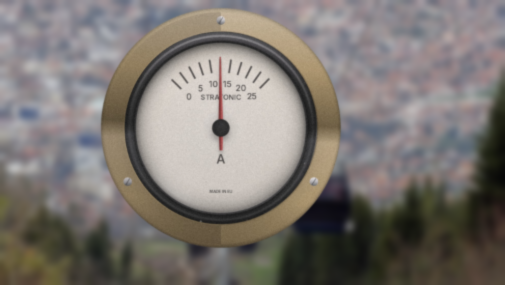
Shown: 12.5
